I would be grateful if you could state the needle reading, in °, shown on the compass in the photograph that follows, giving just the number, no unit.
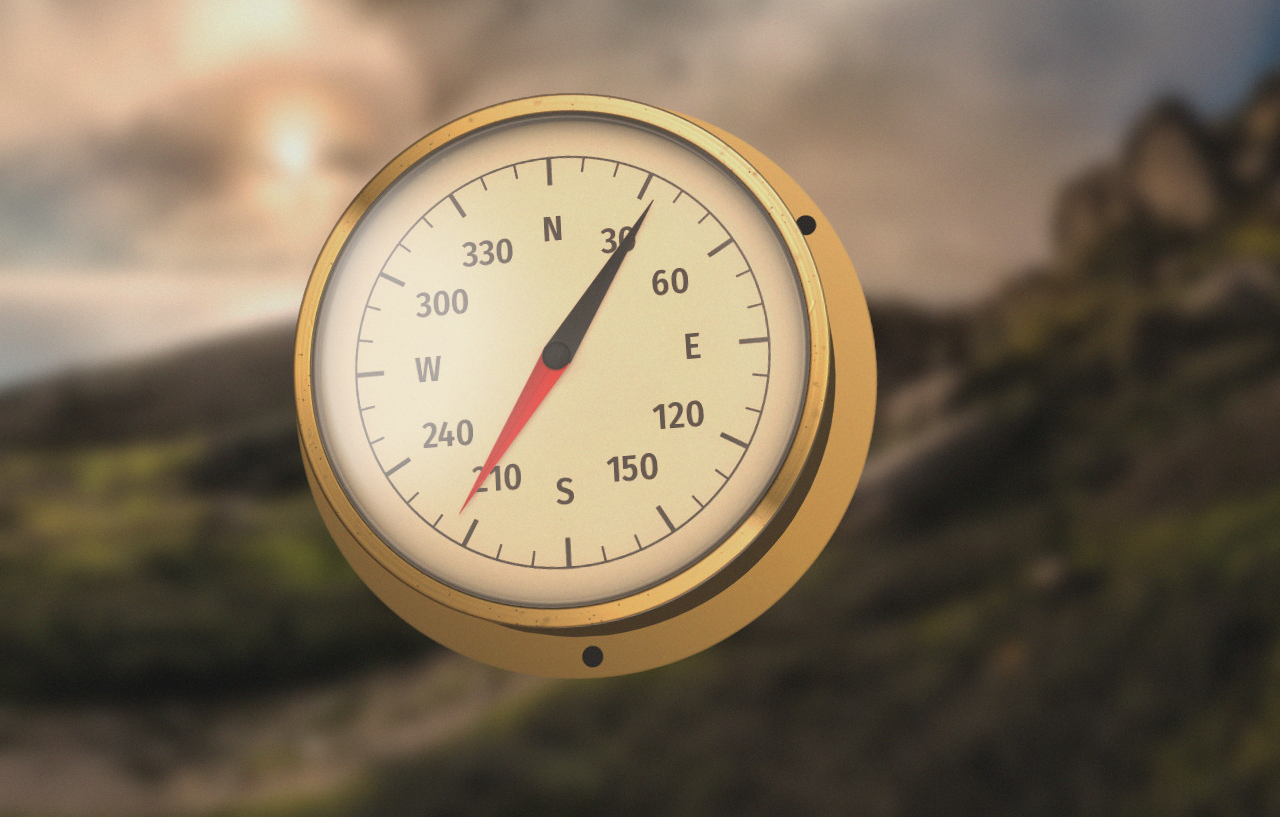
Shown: 215
